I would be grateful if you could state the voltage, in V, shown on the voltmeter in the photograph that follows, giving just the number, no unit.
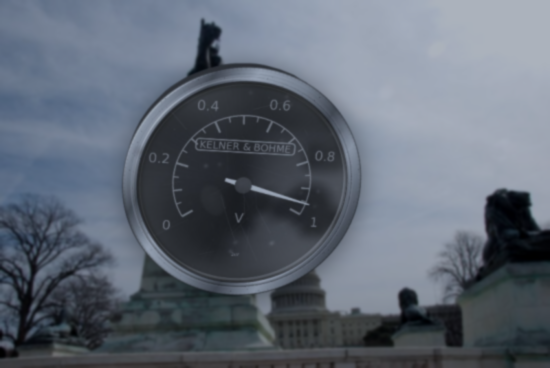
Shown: 0.95
